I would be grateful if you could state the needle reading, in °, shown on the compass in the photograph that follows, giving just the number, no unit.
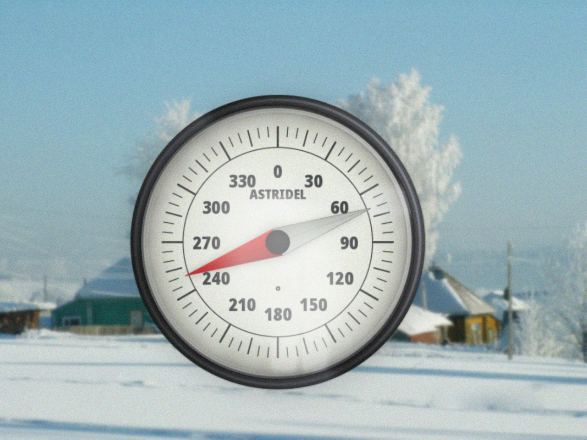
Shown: 250
